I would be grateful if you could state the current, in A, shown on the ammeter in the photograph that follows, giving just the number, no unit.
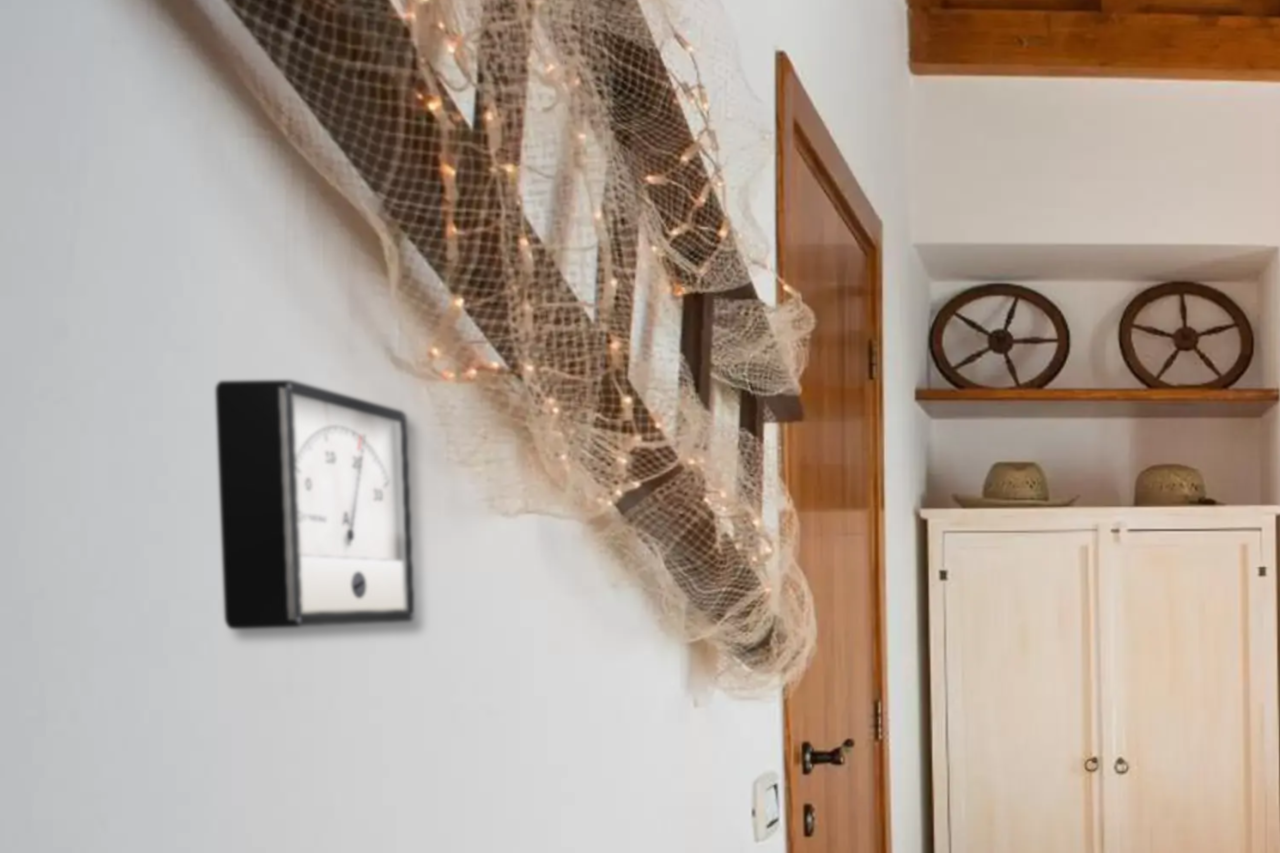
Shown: 20
